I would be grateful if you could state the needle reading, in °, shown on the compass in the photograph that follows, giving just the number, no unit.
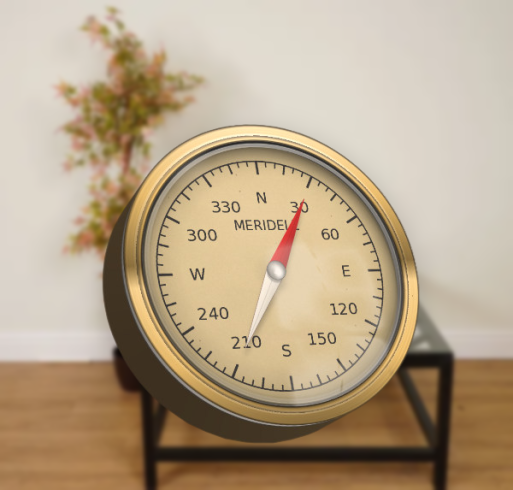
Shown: 30
